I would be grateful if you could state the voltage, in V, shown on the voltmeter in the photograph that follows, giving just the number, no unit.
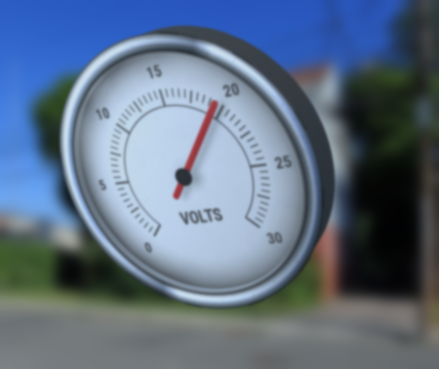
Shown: 19.5
